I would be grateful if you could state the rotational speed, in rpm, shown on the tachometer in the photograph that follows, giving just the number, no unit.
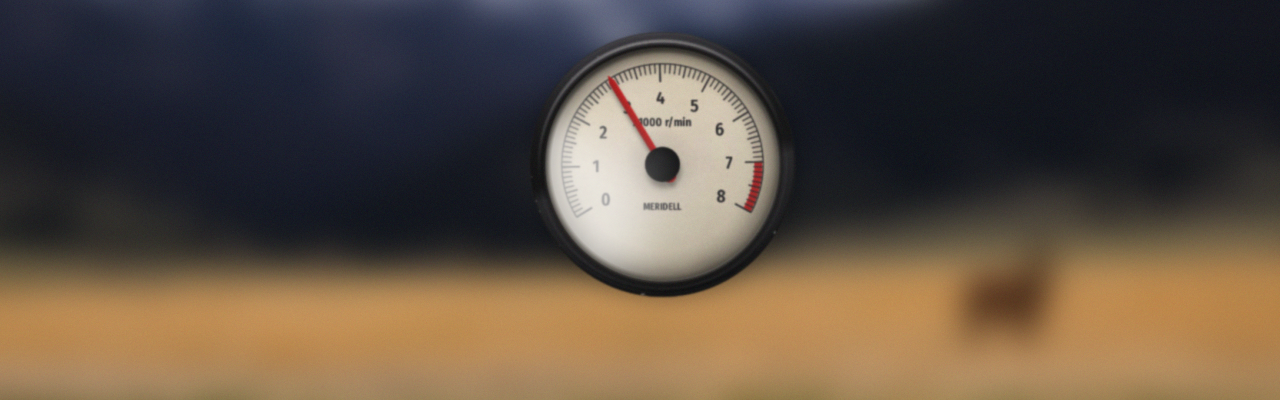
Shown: 3000
